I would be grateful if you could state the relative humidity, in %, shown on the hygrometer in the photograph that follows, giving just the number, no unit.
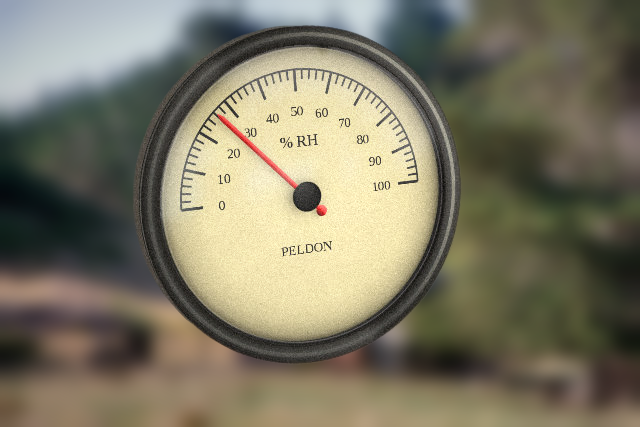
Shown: 26
